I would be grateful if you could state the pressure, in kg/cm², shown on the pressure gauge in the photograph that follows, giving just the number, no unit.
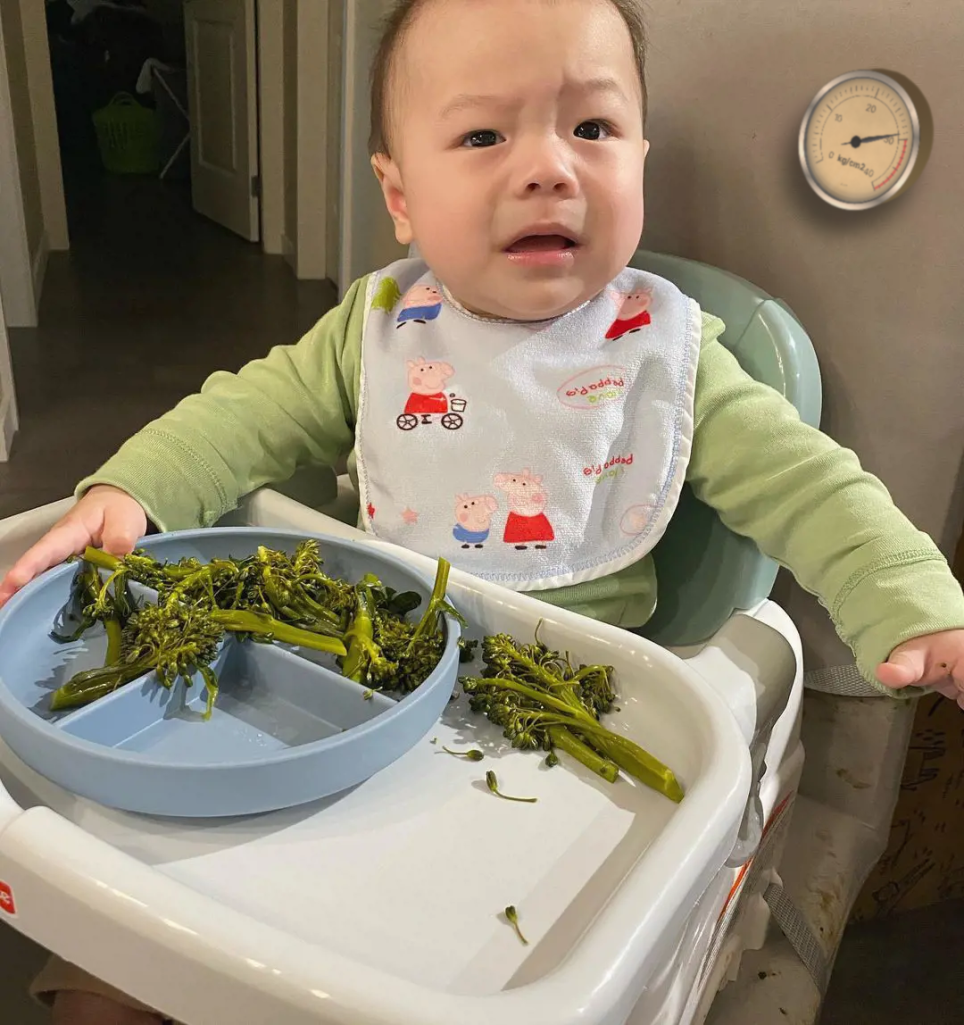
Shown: 29
